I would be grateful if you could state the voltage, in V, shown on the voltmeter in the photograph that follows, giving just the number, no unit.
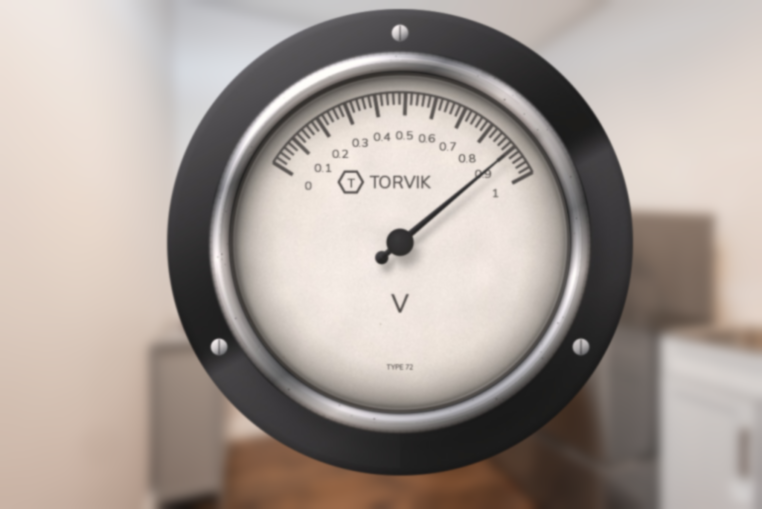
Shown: 0.9
